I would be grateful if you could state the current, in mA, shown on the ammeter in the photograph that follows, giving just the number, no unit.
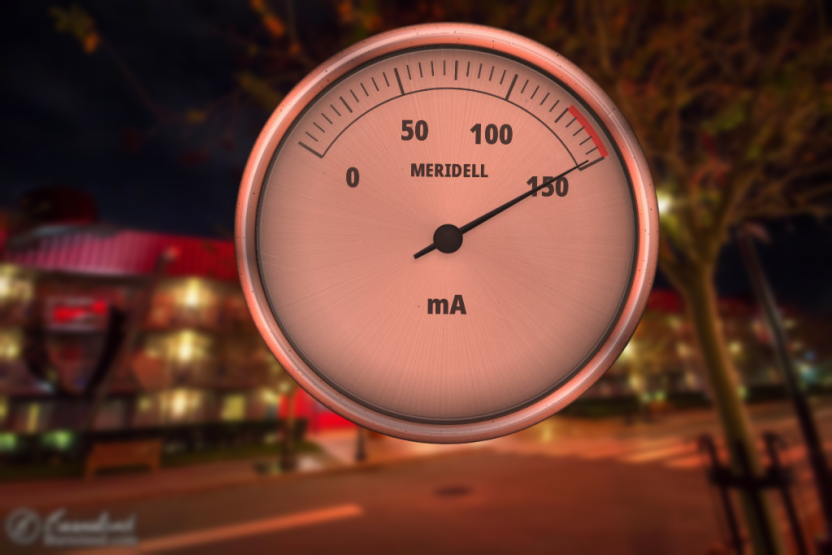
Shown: 147.5
